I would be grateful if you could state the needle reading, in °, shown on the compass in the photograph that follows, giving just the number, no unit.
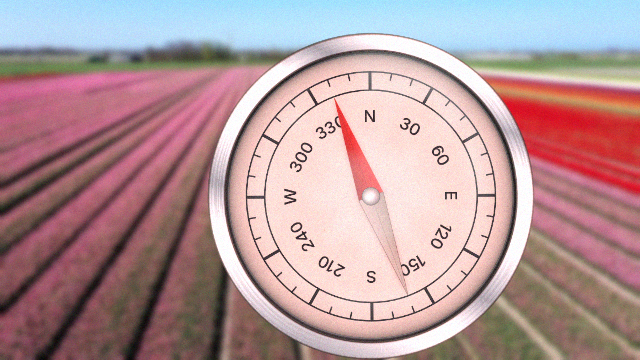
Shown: 340
